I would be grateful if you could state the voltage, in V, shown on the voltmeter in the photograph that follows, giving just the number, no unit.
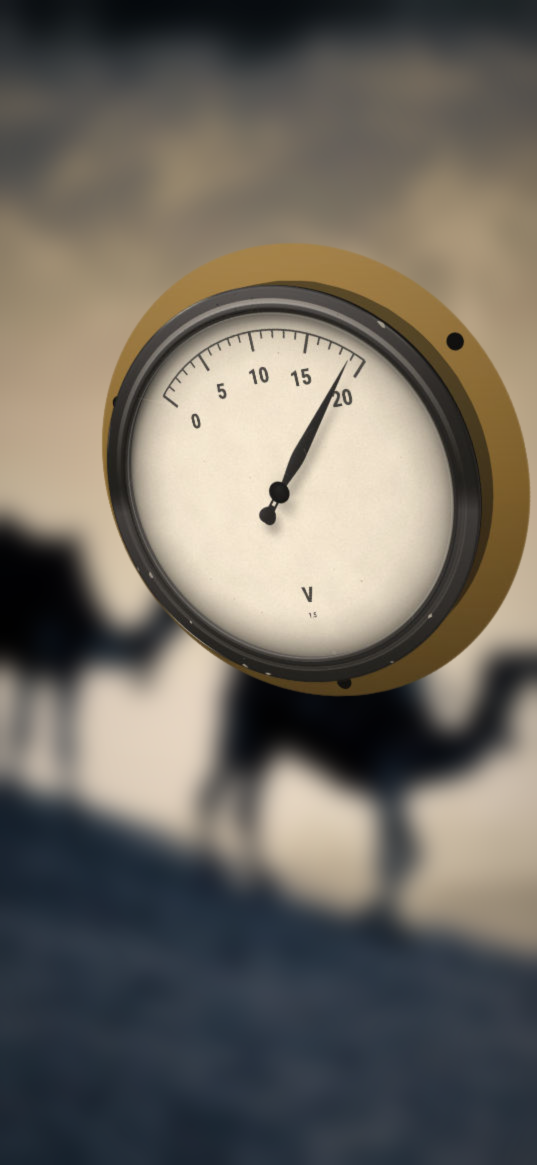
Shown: 19
